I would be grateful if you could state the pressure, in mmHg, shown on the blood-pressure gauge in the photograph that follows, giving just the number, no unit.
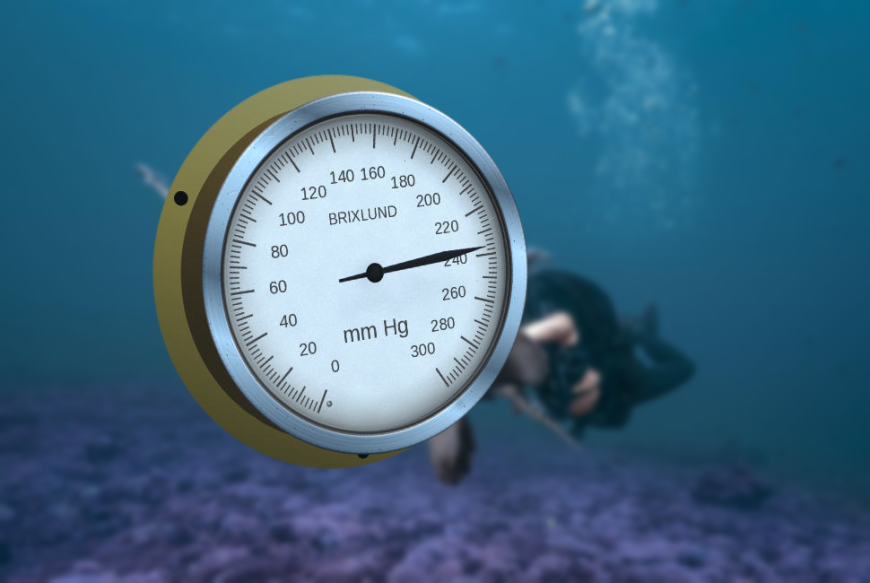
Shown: 236
